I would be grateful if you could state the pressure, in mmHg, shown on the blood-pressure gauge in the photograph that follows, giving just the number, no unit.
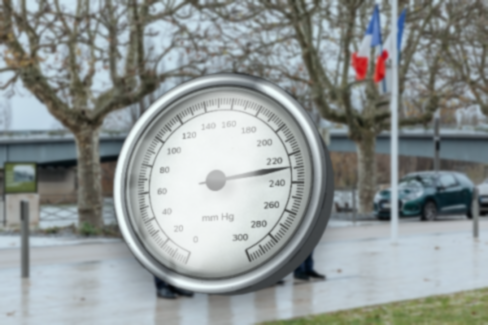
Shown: 230
